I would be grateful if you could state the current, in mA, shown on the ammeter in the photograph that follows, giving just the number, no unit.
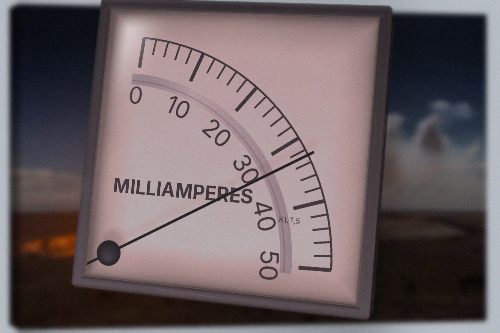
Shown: 33
